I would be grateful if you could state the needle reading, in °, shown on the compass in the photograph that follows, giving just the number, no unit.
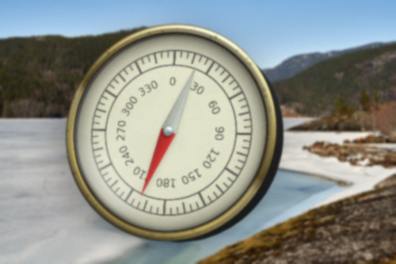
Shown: 200
